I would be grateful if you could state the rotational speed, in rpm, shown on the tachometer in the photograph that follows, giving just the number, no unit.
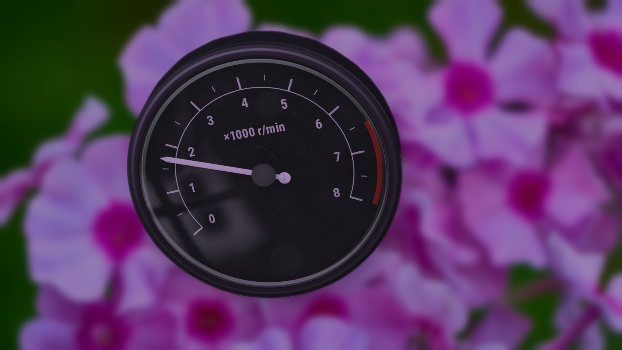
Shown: 1750
